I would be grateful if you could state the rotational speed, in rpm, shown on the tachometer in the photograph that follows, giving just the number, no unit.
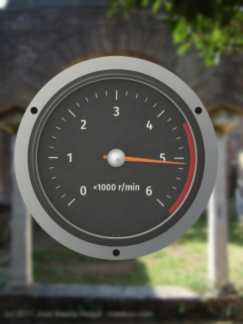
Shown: 5100
